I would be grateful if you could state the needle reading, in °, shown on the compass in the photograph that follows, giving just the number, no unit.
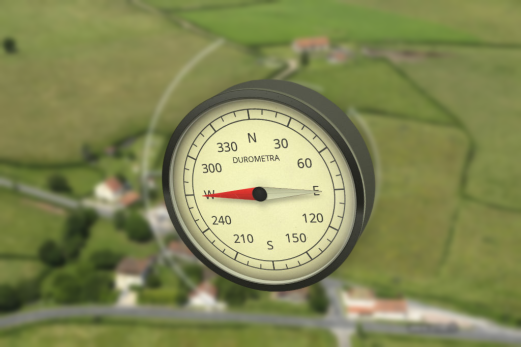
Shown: 270
